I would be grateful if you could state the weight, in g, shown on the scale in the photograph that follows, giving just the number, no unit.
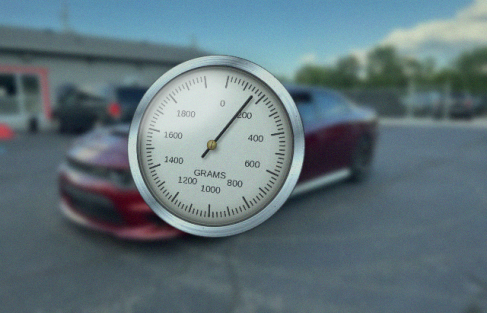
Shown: 160
